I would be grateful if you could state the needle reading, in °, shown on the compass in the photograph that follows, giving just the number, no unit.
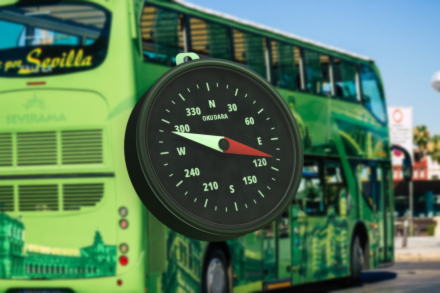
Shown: 110
